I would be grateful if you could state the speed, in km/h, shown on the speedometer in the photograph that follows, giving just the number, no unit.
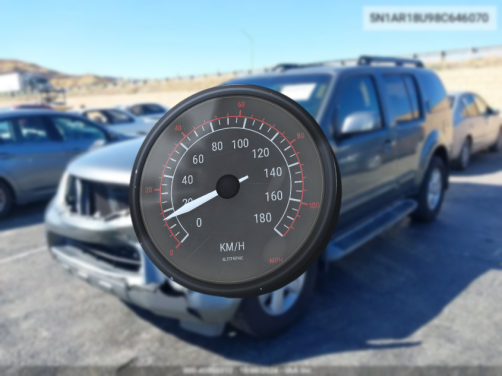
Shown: 15
